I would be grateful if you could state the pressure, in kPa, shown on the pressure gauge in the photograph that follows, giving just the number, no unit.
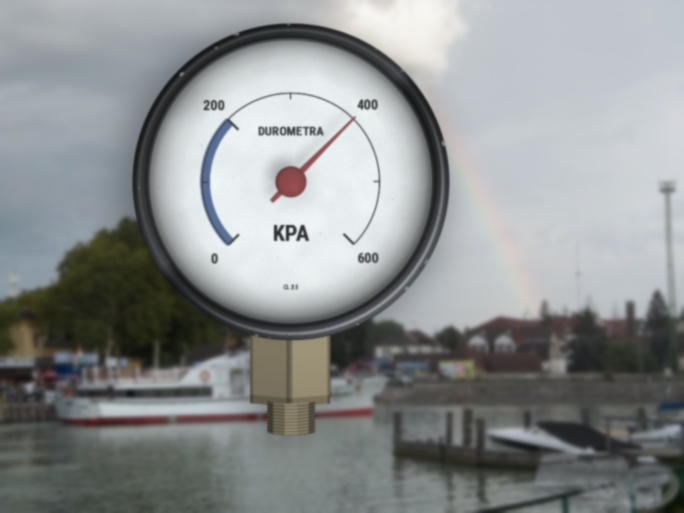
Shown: 400
